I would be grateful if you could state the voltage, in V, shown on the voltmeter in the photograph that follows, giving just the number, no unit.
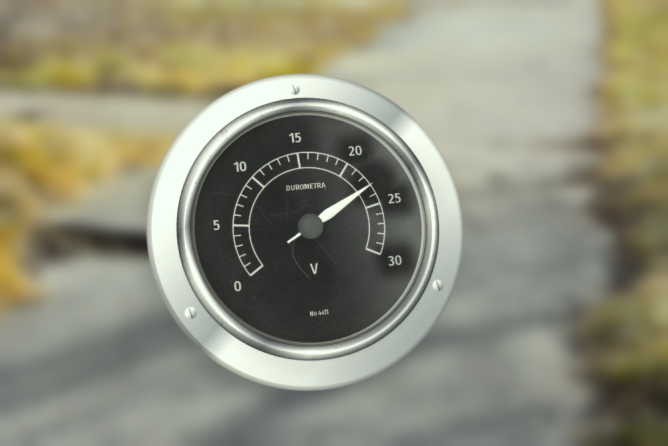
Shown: 23
